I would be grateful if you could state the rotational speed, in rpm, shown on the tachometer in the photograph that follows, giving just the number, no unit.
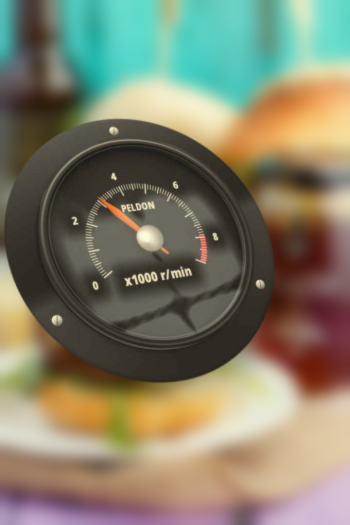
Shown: 3000
